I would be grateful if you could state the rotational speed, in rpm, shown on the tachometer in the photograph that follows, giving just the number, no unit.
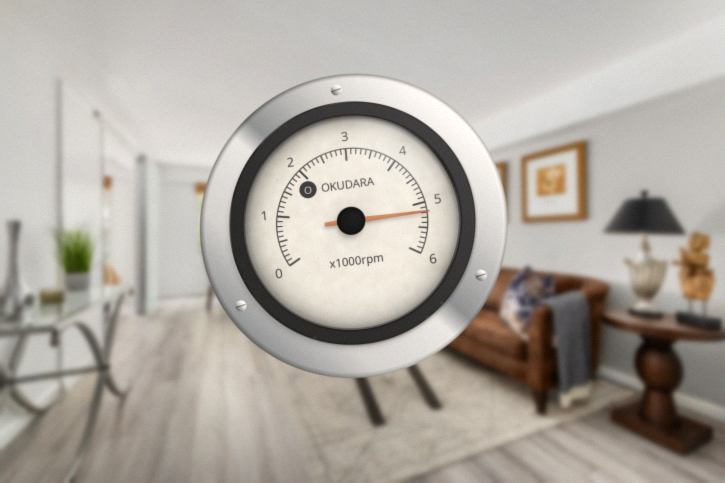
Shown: 5200
